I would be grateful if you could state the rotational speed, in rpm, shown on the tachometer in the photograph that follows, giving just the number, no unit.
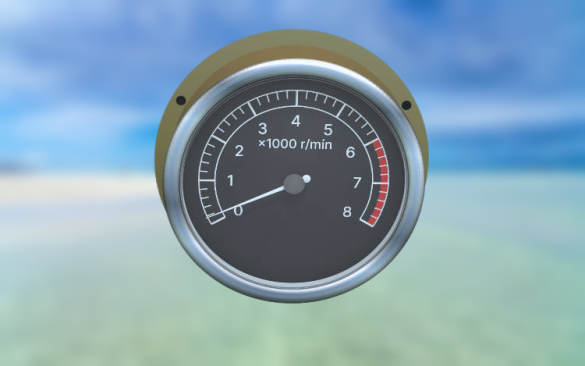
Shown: 200
